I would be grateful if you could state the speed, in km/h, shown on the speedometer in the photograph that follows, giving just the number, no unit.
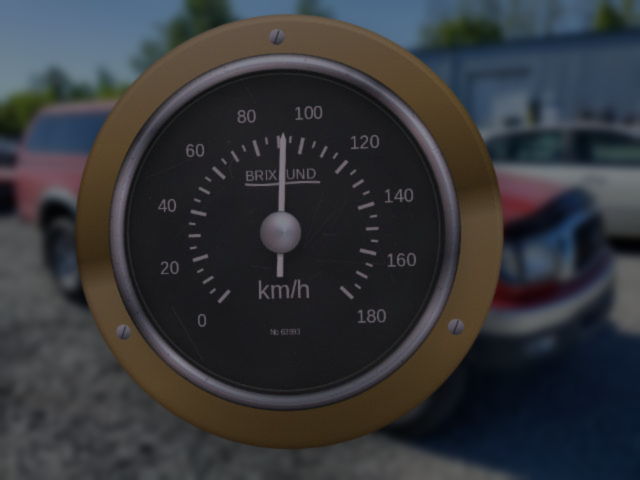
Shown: 92.5
